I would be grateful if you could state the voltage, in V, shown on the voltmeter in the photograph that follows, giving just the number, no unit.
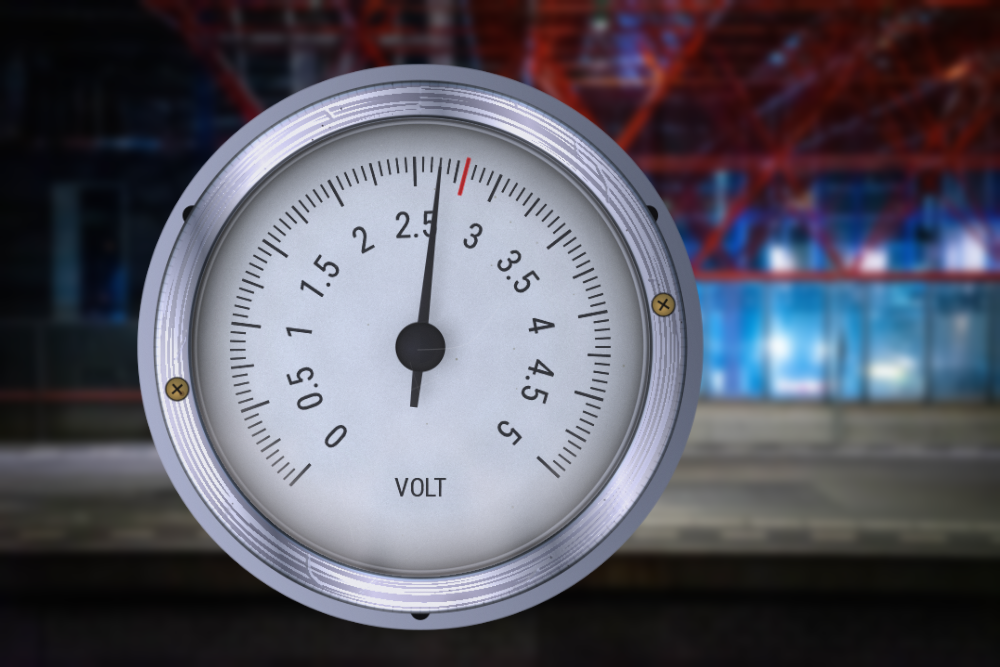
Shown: 2.65
